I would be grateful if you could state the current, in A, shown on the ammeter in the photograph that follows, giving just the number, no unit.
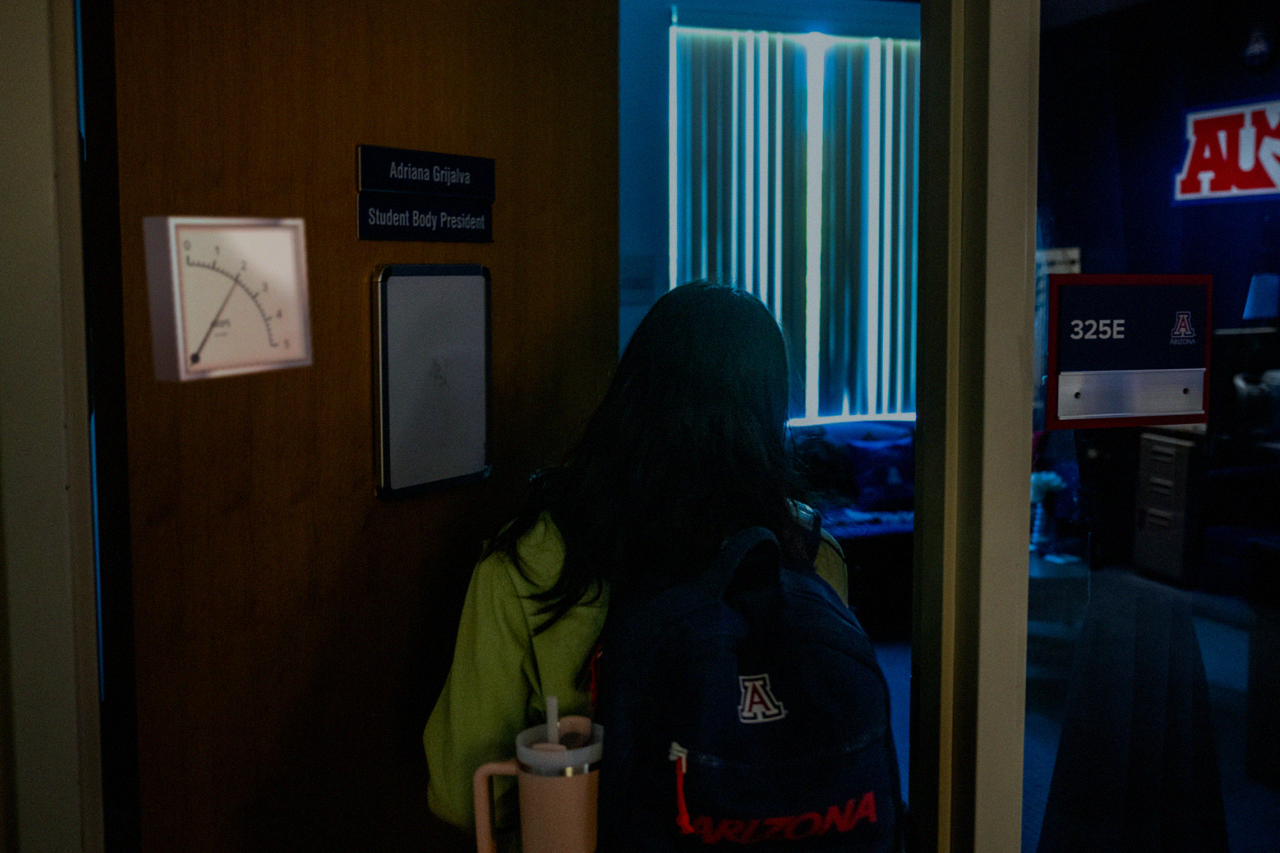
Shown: 2
